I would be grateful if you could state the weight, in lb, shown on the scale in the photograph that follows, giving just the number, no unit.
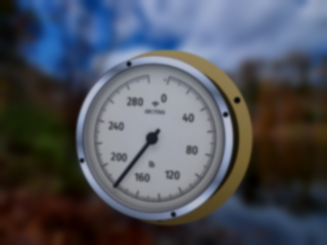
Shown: 180
